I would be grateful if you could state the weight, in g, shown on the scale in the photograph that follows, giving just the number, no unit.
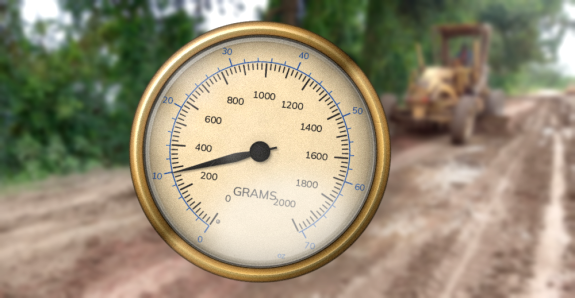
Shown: 280
